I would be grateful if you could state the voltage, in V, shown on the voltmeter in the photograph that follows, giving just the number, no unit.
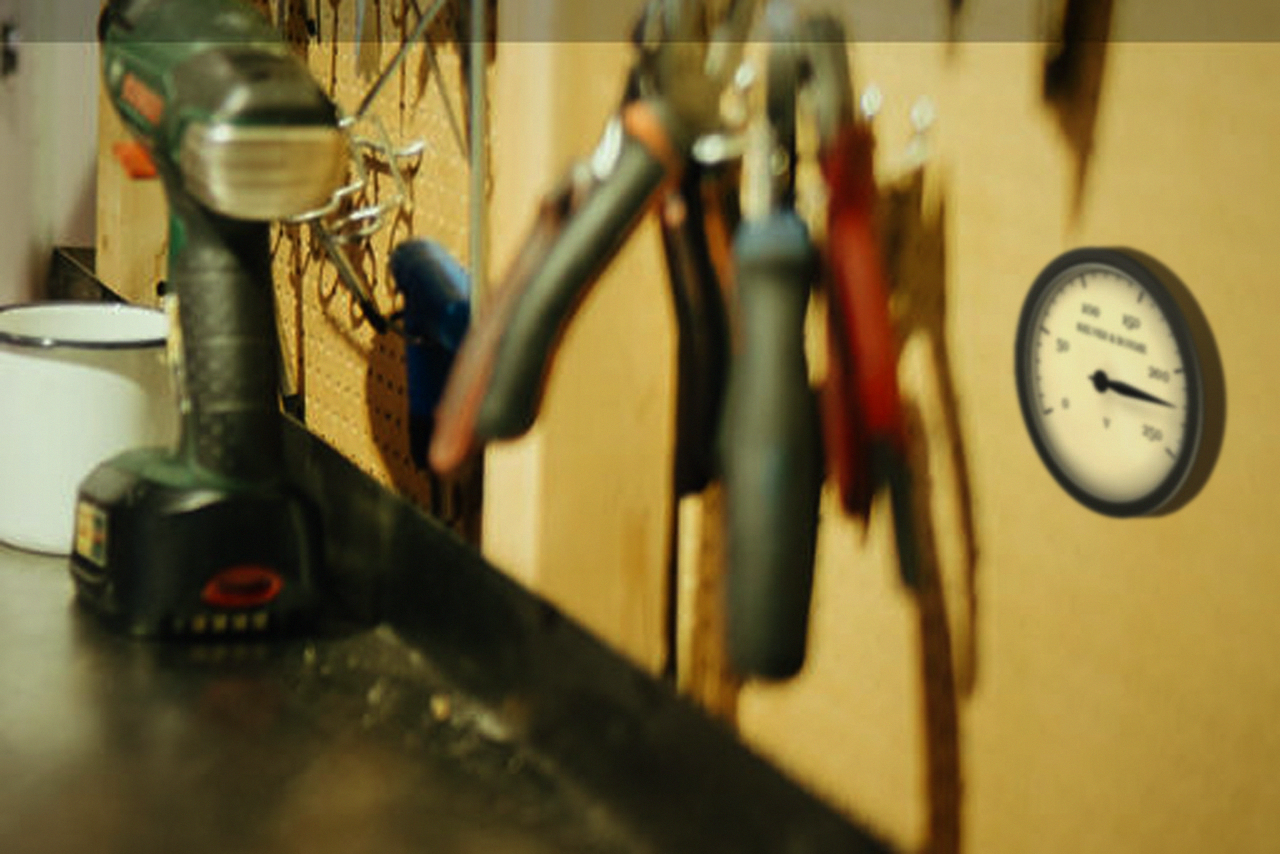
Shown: 220
